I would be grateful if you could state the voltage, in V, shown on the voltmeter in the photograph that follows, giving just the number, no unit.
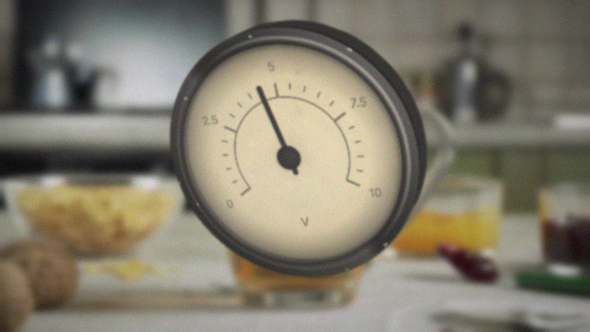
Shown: 4.5
